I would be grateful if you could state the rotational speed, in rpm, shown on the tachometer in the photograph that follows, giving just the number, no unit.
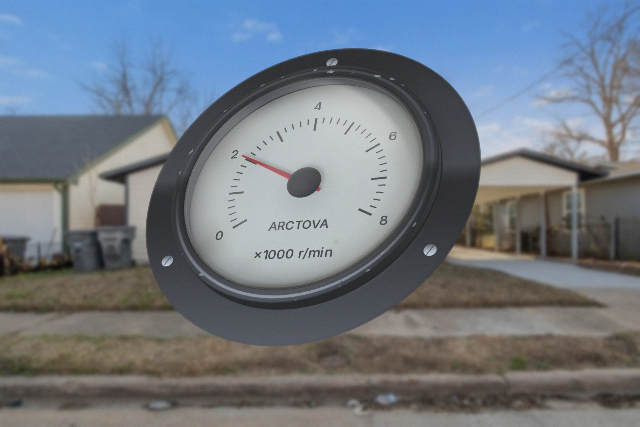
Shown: 2000
